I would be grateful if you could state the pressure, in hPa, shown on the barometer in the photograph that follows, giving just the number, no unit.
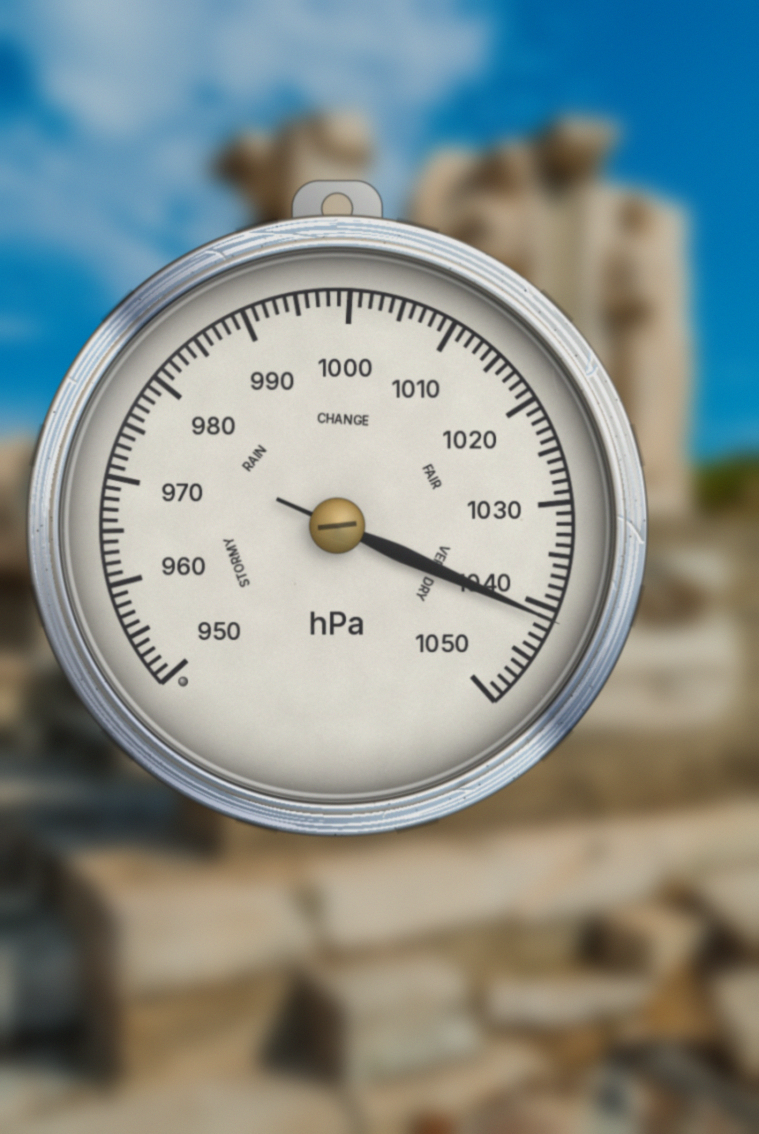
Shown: 1041
